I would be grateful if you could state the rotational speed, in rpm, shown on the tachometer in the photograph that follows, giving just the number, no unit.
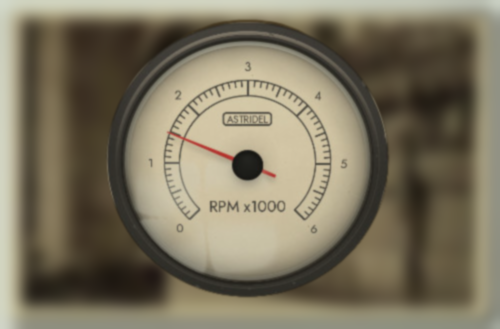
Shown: 1500
